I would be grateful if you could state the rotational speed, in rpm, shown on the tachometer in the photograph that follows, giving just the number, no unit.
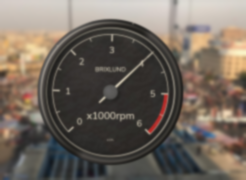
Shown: 4000
